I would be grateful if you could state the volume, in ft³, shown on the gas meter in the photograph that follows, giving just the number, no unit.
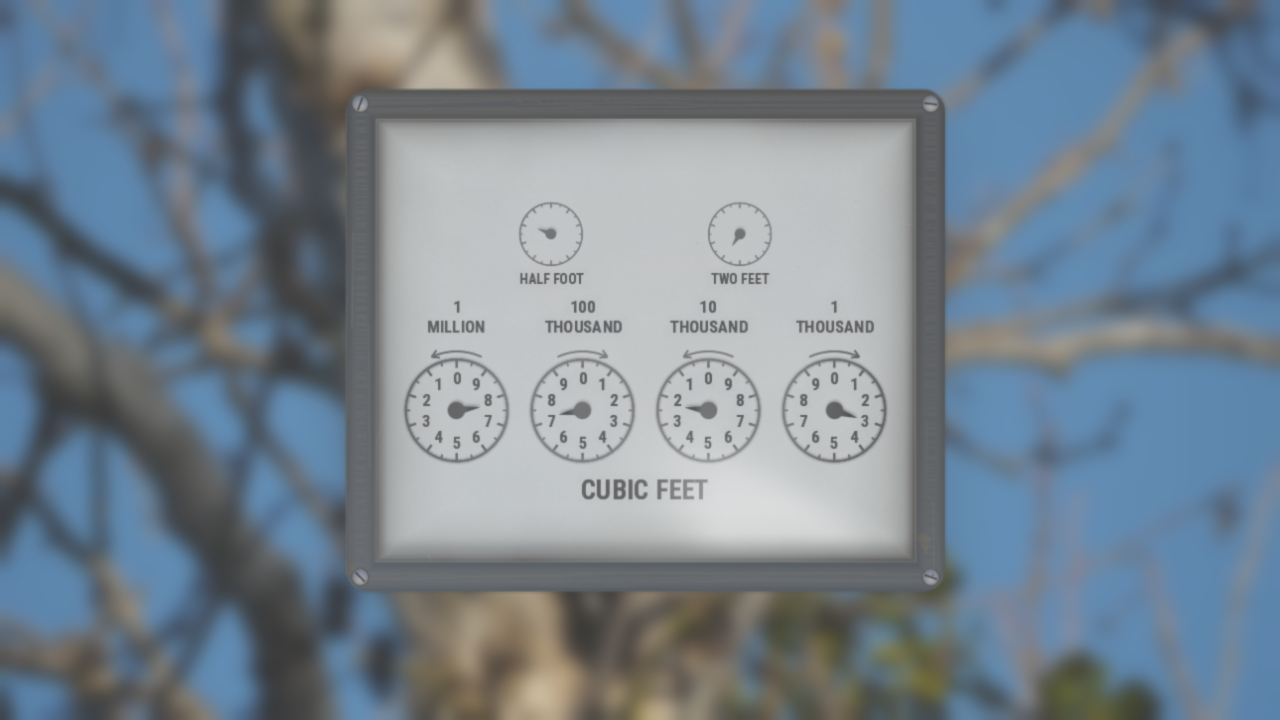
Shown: 772300
